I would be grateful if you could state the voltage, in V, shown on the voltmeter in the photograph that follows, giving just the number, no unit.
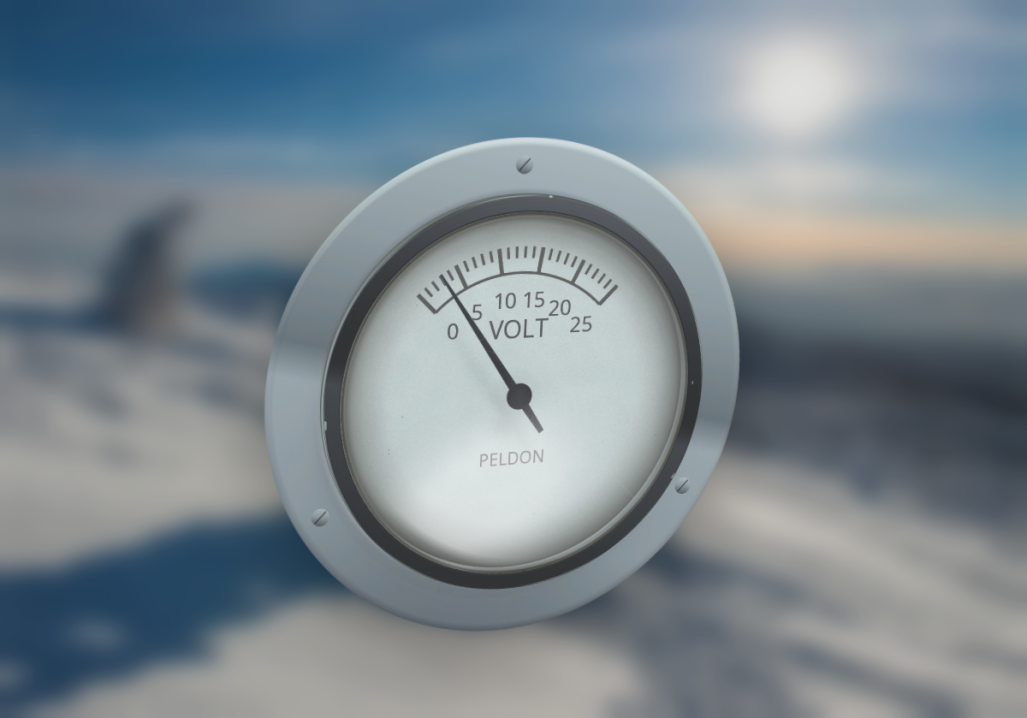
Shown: 3
